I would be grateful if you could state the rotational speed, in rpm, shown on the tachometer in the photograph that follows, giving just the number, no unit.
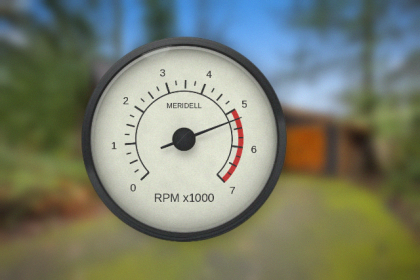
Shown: 5250
